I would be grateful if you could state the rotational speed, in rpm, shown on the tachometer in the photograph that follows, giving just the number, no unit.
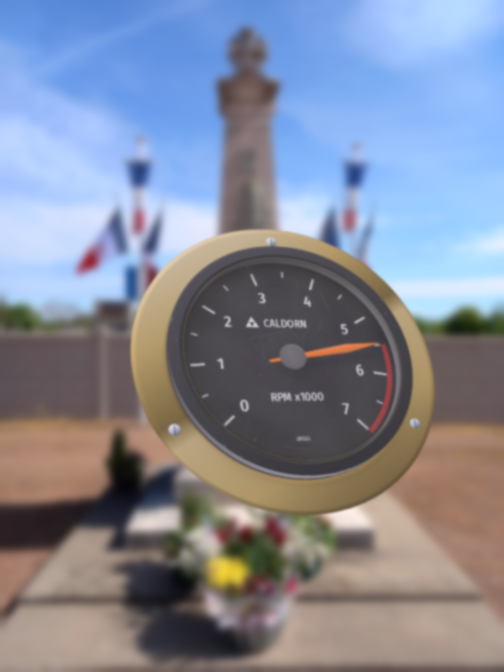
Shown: 5500
